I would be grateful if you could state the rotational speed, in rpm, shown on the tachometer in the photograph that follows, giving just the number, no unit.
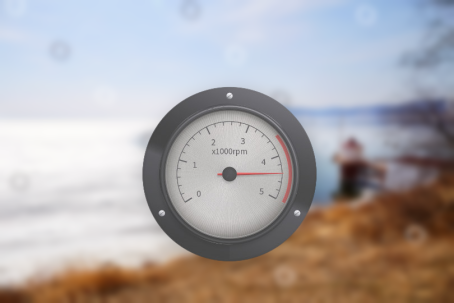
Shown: 4400
